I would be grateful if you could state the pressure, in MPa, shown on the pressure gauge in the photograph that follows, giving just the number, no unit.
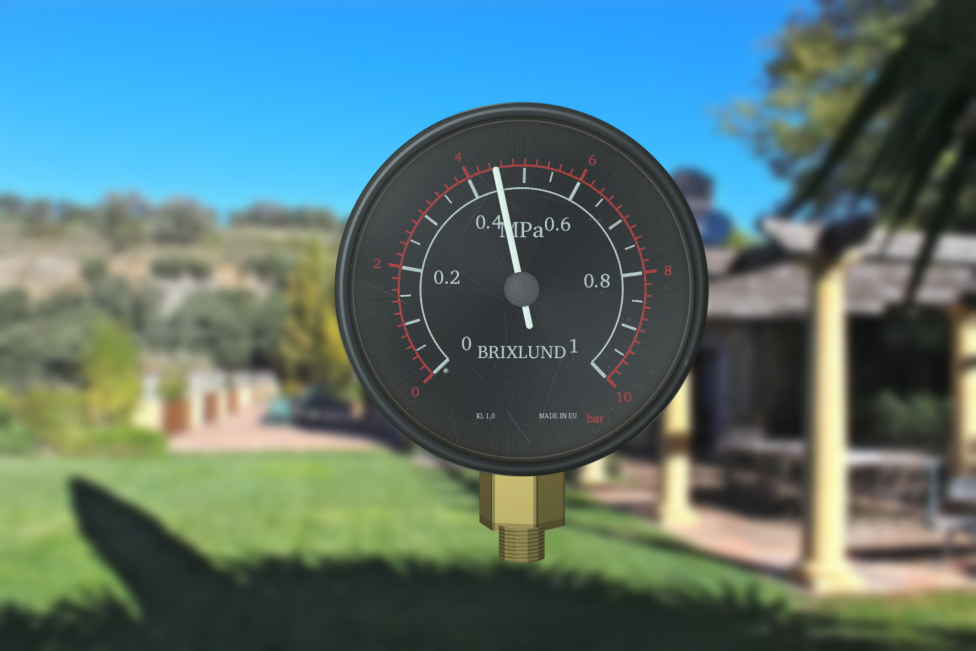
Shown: 0.45
